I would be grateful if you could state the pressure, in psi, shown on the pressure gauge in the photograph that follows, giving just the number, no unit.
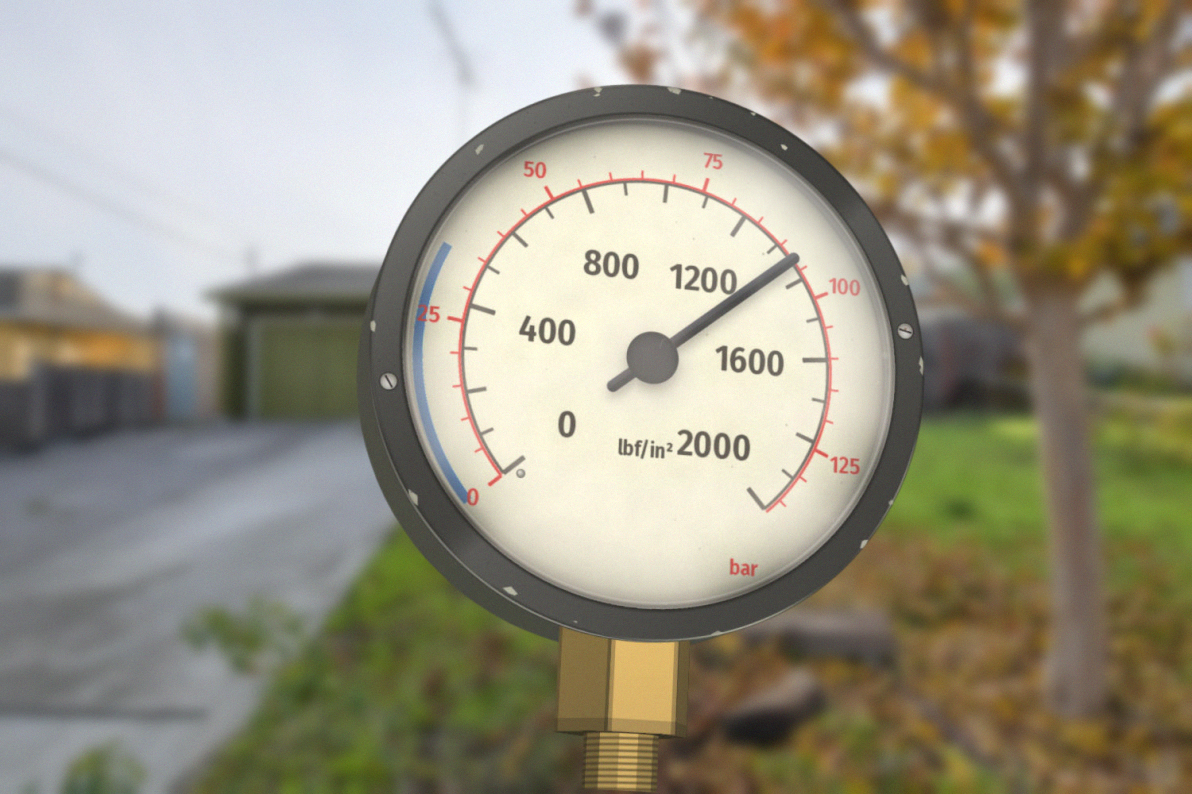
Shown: 1350
